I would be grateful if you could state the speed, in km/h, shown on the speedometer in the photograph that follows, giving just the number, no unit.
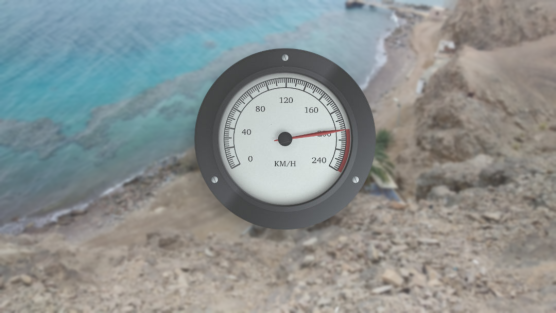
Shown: 200
